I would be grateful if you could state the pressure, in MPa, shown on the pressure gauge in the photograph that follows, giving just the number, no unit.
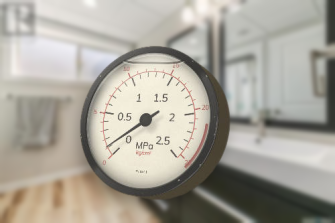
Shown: 0.1
